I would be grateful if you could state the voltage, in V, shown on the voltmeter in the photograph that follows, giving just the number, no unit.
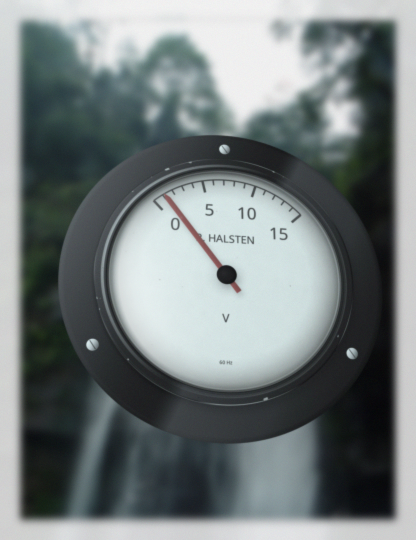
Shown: 1
